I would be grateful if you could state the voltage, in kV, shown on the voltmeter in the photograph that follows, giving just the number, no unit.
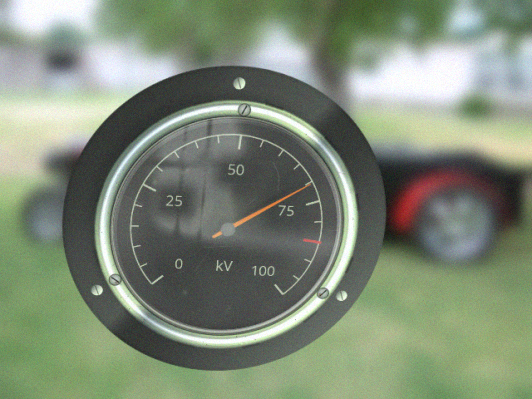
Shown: 70
